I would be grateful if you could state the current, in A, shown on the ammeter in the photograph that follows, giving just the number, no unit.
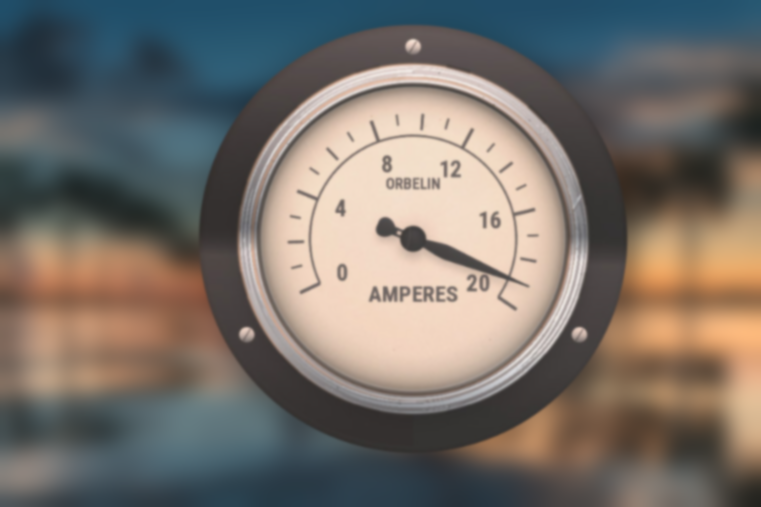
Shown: 19
